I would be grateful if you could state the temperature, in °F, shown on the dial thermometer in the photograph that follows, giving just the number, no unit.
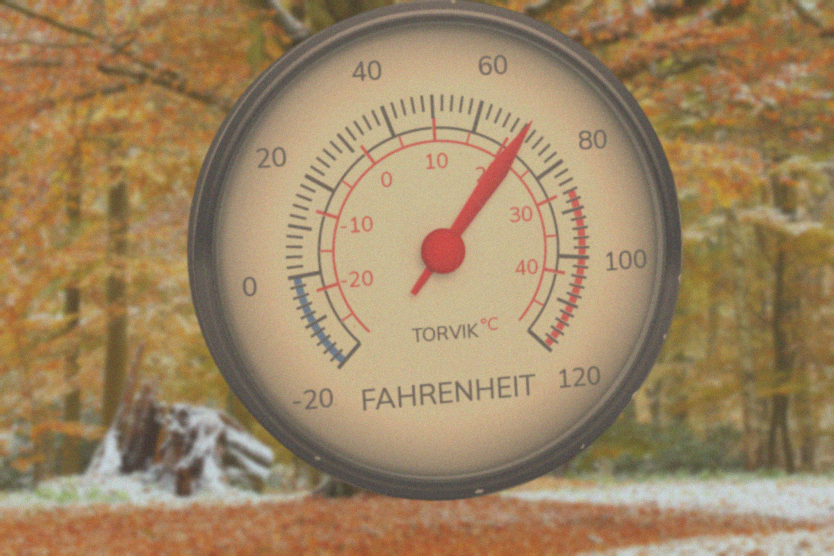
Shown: 70
